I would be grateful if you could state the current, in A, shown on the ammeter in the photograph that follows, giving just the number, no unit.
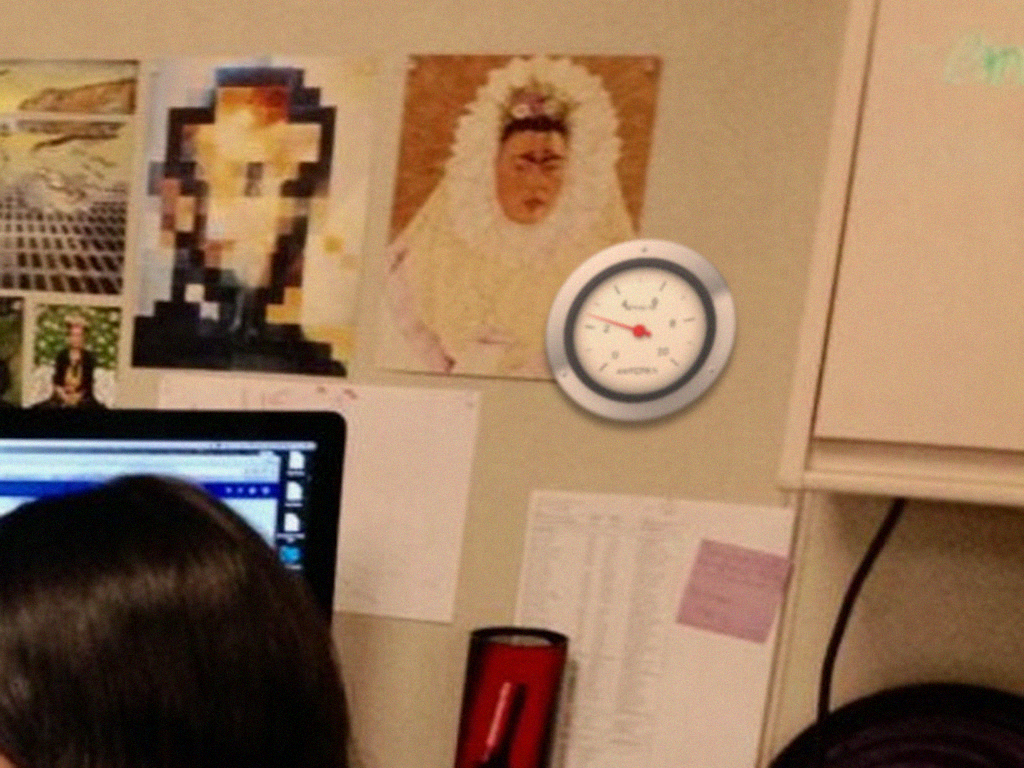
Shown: 2.5
